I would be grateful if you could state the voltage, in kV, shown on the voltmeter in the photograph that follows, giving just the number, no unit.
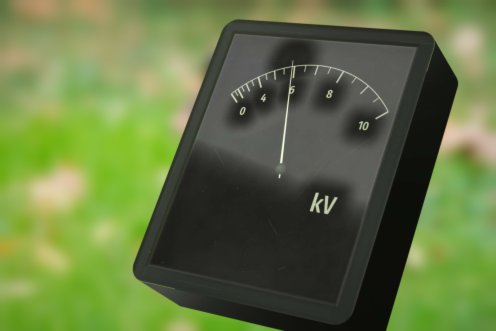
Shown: 6
